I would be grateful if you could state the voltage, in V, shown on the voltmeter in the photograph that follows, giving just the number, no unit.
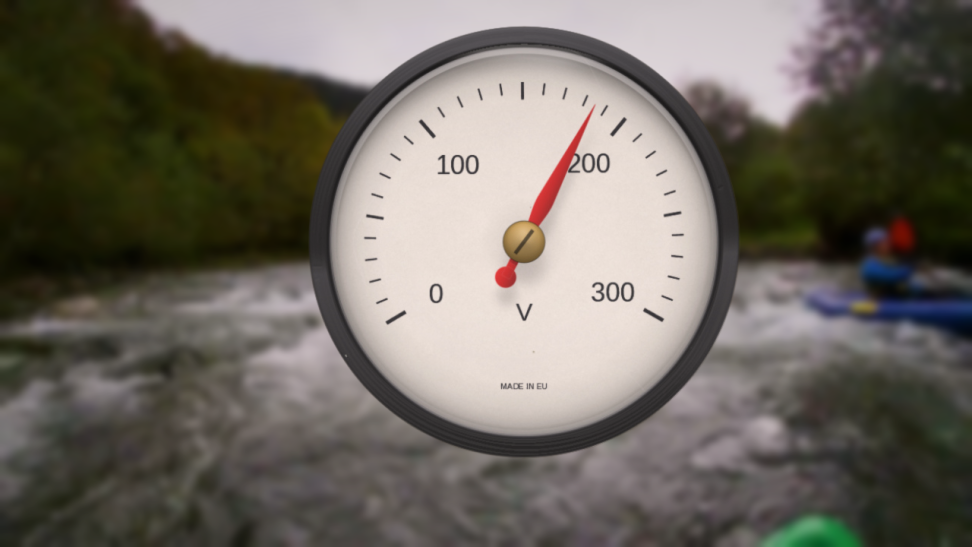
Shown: 185
